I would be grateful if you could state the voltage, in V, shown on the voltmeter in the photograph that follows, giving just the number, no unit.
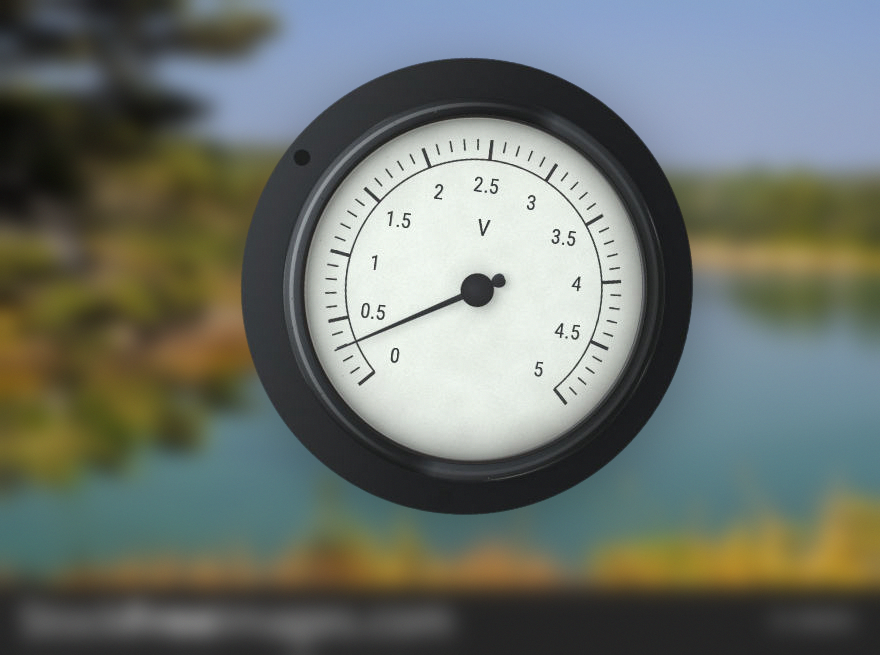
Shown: 0.3
